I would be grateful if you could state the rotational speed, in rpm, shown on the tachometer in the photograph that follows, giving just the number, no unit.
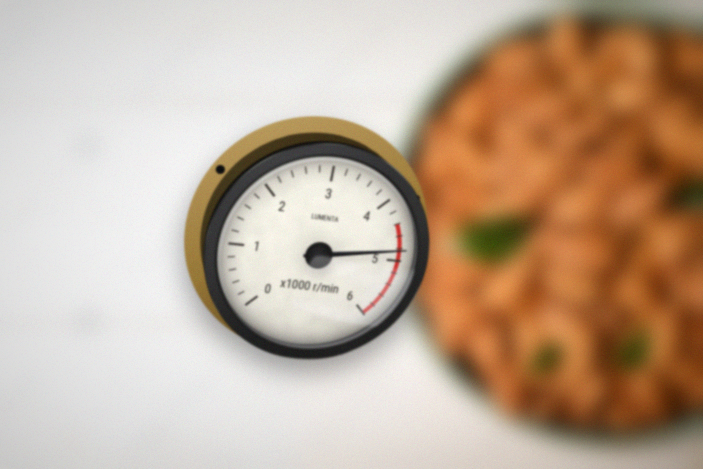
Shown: 4800
